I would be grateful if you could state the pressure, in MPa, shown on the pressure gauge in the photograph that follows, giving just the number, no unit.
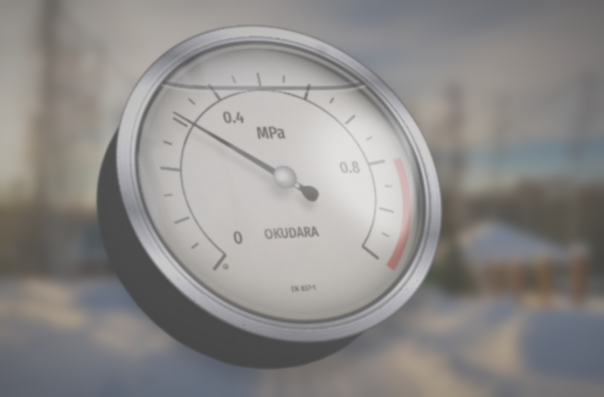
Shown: 0.3
